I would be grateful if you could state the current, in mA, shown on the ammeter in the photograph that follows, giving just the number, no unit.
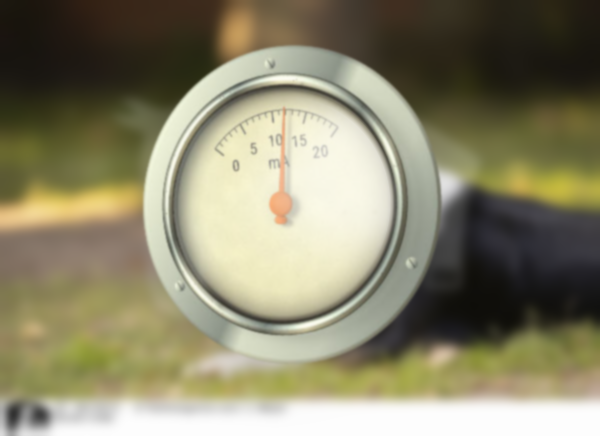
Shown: 12
